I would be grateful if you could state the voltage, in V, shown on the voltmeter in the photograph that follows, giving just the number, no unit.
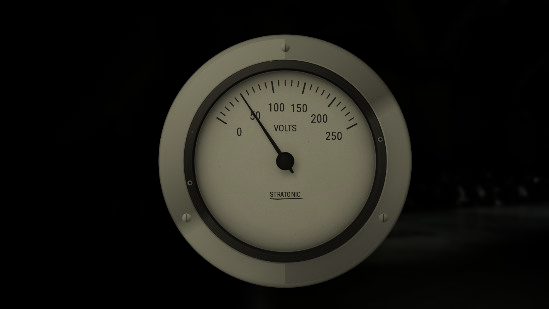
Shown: 50
